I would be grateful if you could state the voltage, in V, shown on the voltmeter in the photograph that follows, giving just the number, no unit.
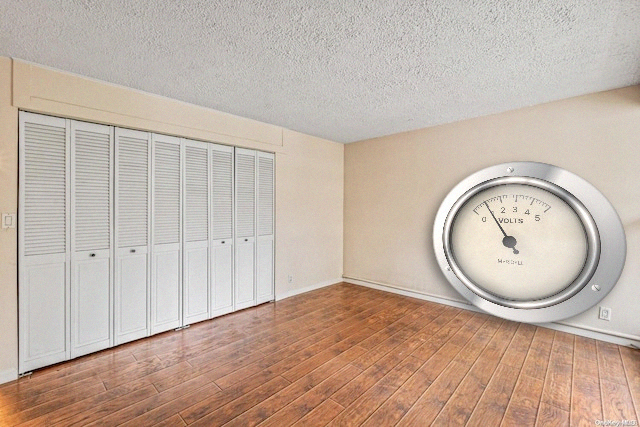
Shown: 1
